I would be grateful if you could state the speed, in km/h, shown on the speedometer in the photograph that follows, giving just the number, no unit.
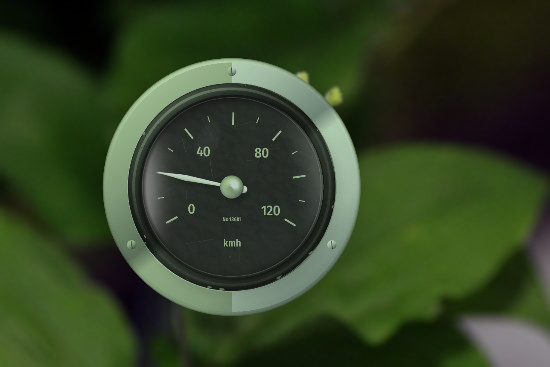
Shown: 20
